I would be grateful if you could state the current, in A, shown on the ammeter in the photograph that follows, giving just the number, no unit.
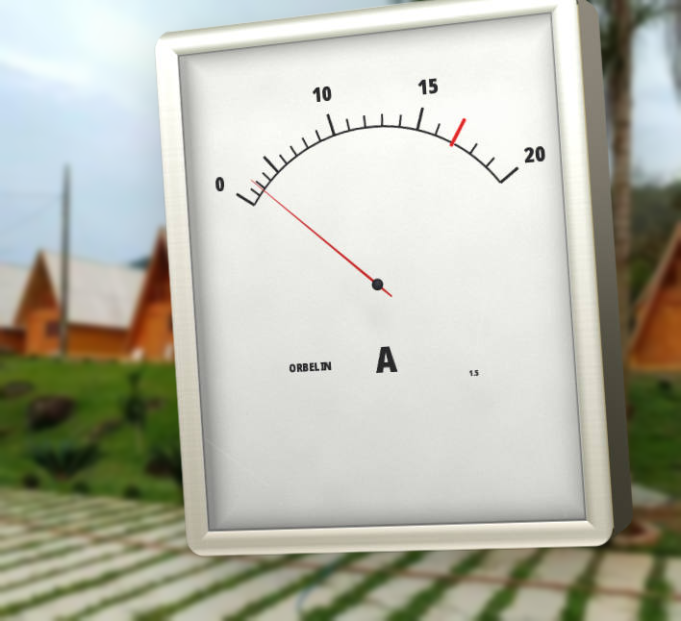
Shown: 3
